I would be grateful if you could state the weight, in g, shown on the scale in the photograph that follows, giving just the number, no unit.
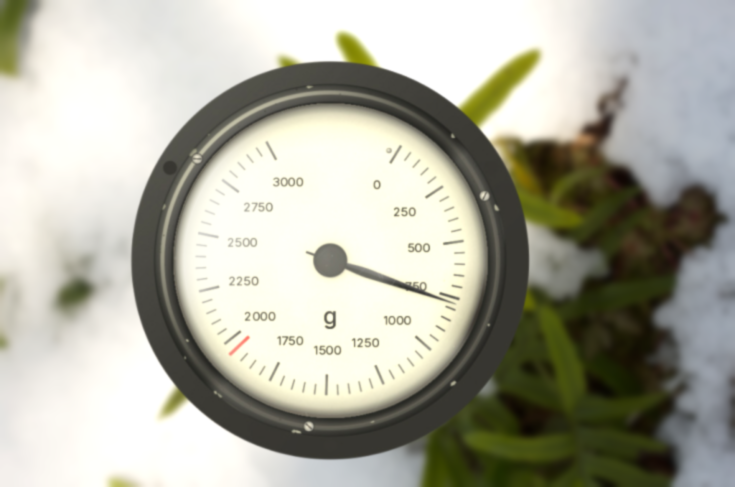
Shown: 775
